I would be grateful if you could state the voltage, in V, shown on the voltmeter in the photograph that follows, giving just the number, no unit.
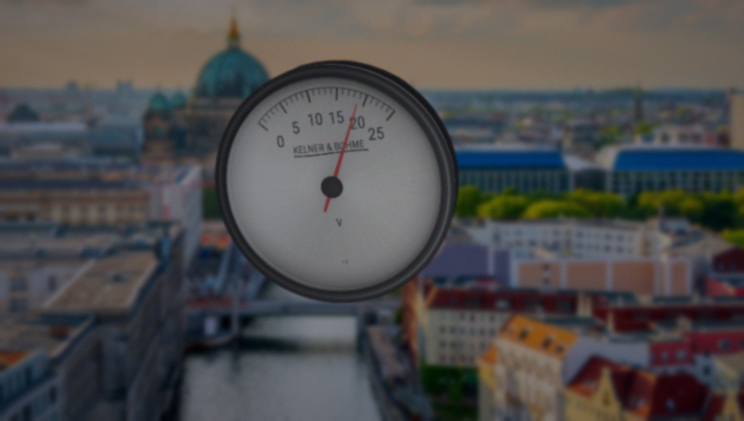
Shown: 19
